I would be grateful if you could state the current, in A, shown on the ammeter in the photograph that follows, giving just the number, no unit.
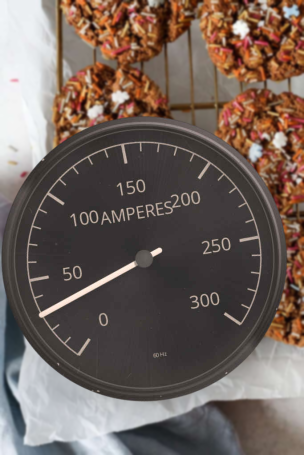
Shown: 30
